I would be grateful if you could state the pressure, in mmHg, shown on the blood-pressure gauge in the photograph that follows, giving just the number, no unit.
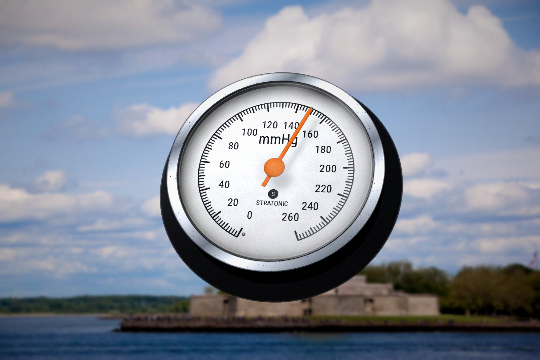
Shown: 150
